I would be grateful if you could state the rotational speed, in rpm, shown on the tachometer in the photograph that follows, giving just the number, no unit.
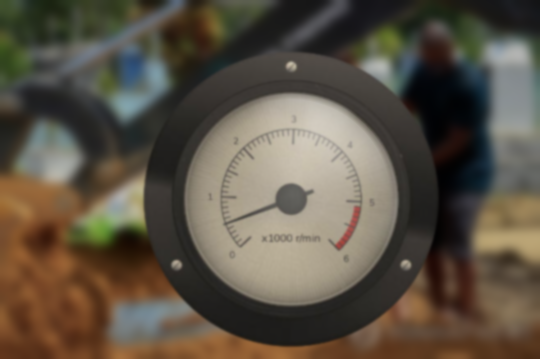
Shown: 500
